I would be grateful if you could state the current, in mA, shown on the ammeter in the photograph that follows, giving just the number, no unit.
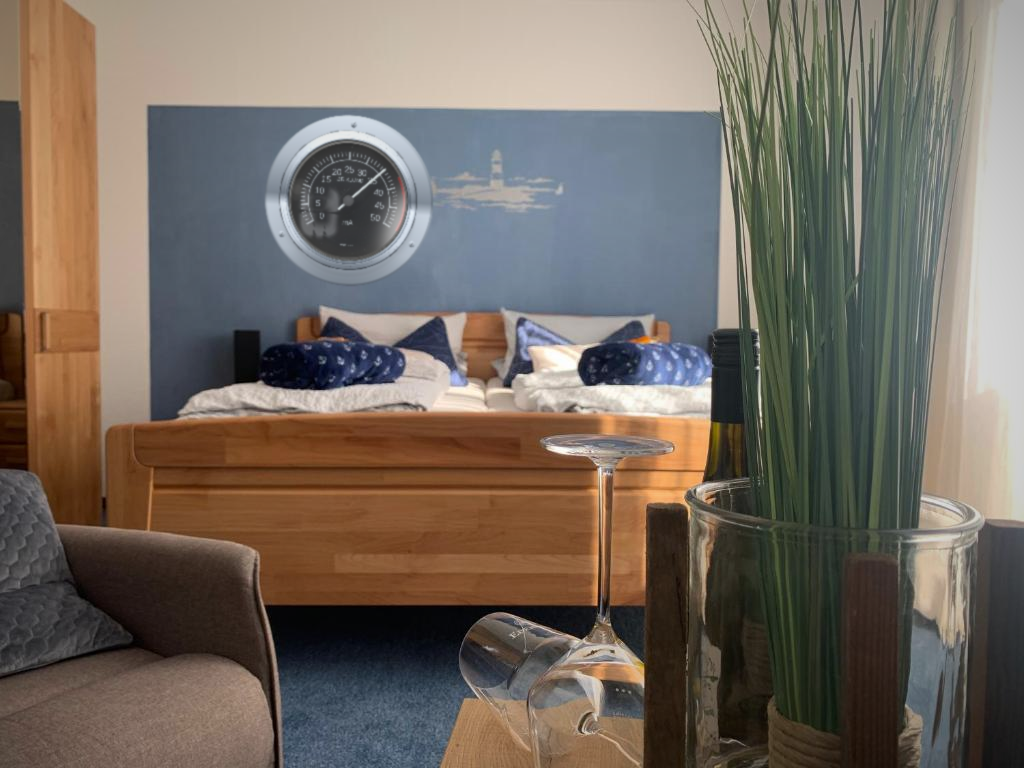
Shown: 35
